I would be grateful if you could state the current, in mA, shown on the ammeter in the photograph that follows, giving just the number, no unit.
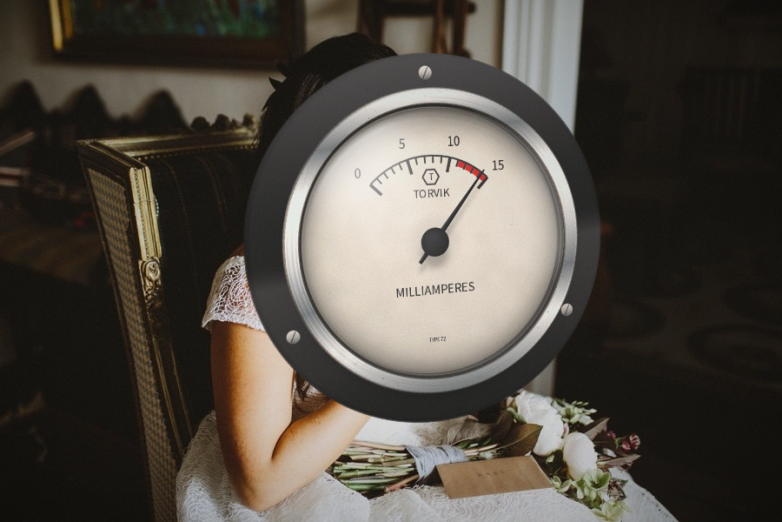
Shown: 14
